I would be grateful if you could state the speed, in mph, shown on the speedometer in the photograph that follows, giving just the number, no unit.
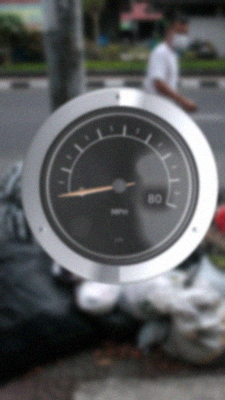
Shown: 0
